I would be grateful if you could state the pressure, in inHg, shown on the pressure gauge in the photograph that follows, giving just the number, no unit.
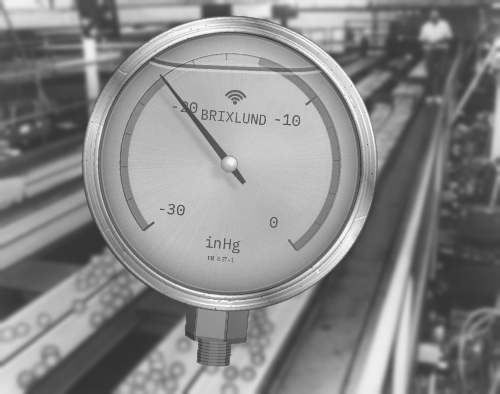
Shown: -20
